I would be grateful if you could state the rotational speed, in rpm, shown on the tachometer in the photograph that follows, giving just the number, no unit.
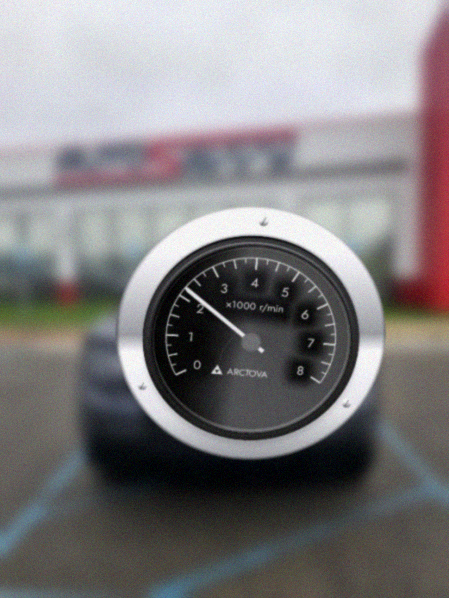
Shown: 2250
